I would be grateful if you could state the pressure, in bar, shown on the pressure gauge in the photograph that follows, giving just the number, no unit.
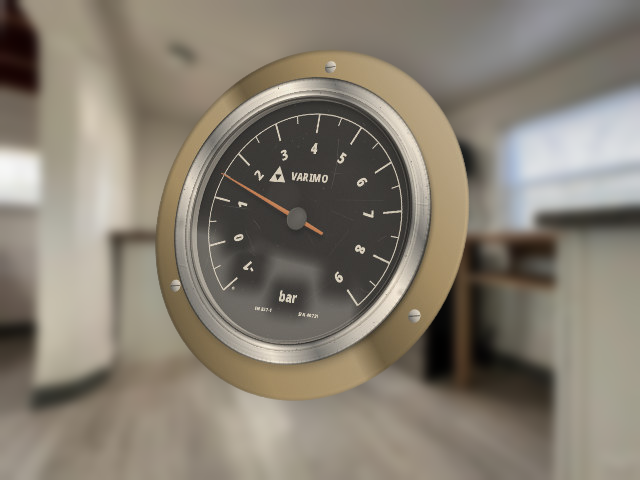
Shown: 1.5
